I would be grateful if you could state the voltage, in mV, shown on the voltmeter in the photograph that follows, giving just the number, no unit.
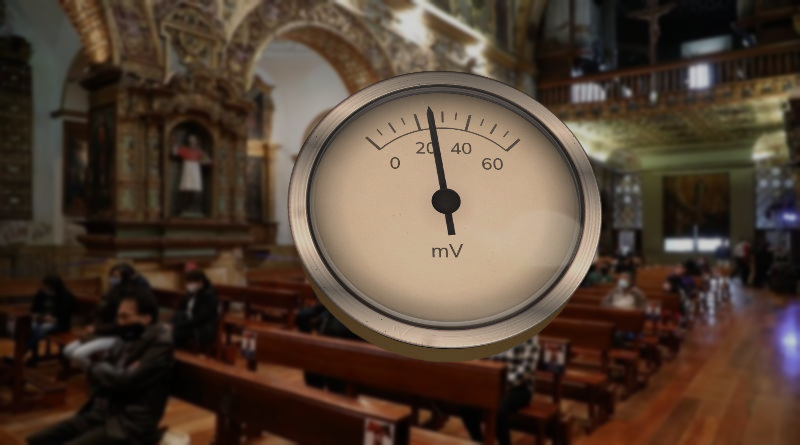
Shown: 25
